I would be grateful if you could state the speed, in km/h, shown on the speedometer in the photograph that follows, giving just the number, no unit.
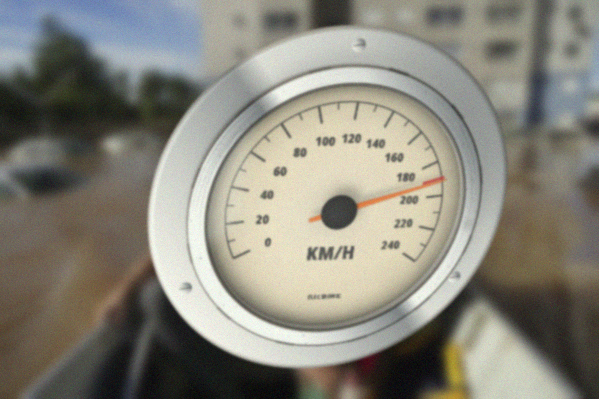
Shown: 190
